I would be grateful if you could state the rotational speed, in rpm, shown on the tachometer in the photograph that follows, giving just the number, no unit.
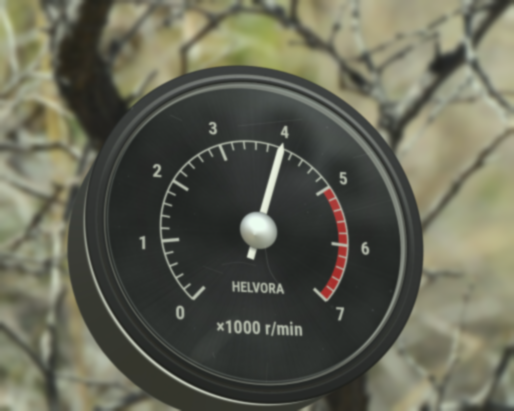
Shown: 4000
